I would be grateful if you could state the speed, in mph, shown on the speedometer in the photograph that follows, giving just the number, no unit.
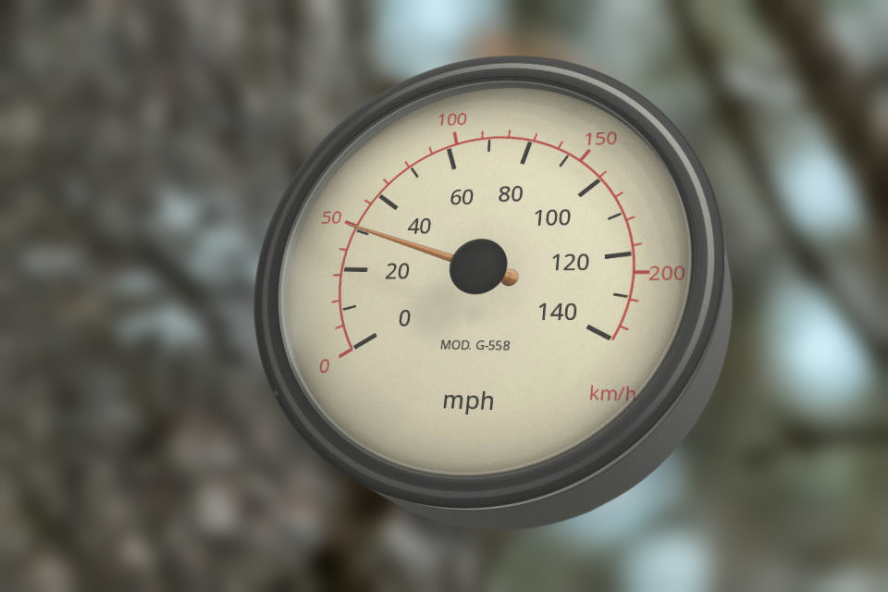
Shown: 30
